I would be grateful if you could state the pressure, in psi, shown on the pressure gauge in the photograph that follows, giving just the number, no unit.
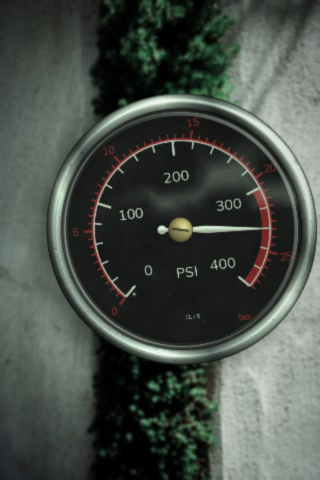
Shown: 340
